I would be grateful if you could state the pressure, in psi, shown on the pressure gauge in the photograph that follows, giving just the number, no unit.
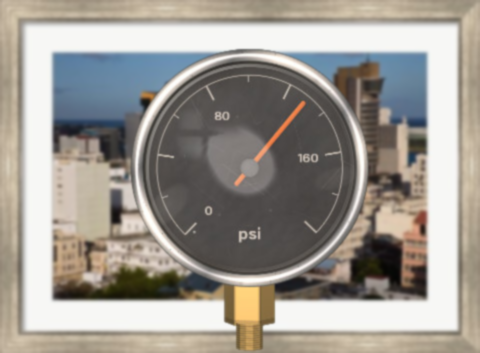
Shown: 130
